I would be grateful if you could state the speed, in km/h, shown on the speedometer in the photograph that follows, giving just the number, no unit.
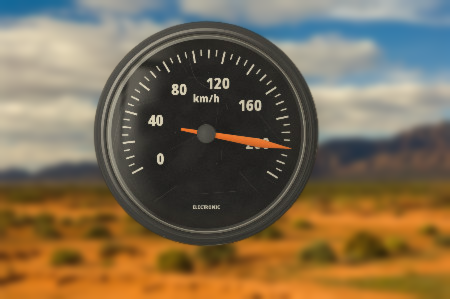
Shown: 200
